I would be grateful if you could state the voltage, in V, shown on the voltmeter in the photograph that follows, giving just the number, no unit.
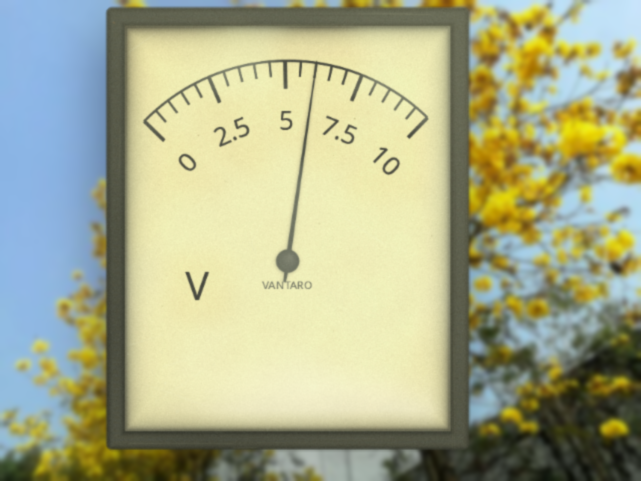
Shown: 6
